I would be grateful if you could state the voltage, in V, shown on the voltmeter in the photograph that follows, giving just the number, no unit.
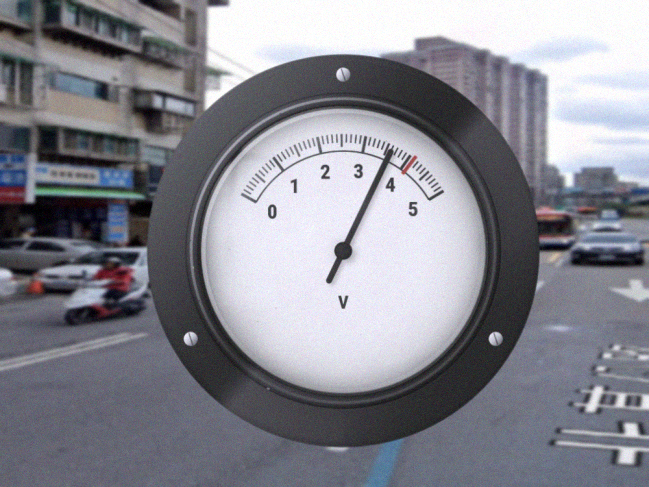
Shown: 3.6
